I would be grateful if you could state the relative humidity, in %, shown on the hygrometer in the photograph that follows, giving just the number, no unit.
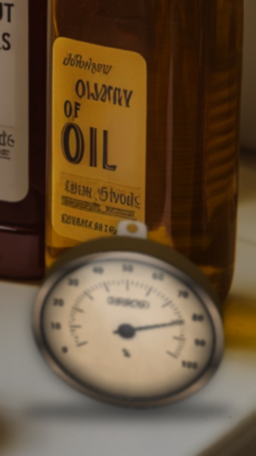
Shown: 80
